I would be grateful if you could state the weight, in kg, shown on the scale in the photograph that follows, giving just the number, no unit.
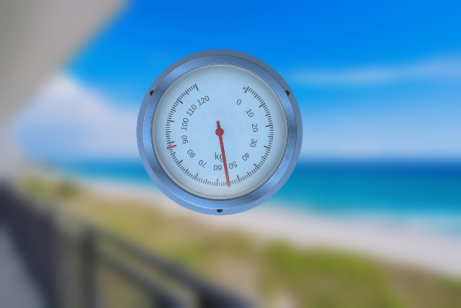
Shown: 55
